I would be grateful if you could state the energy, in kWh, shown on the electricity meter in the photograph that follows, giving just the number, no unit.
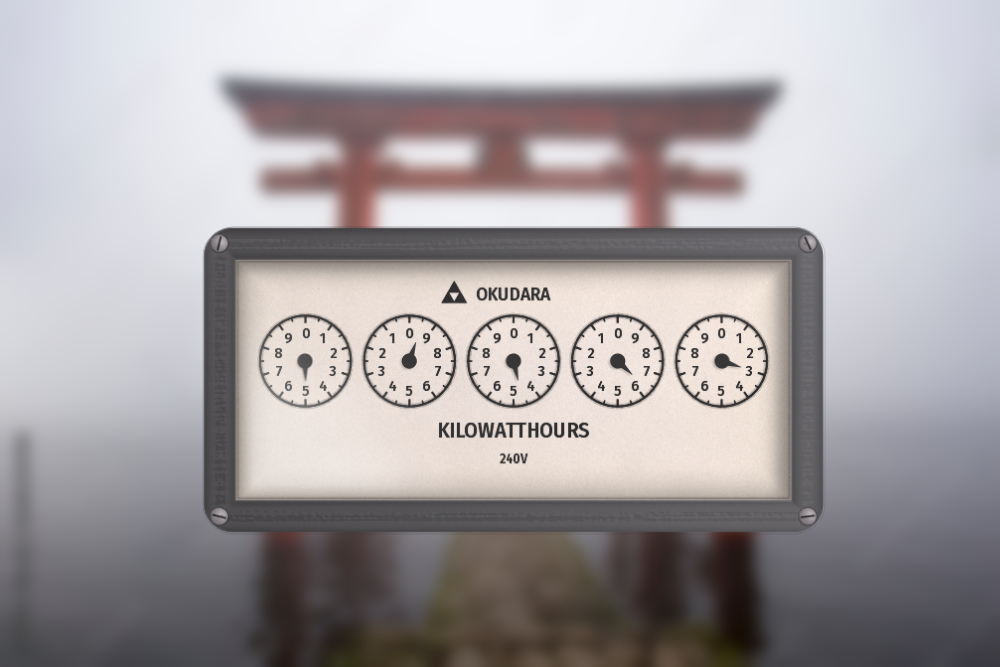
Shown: 49463
